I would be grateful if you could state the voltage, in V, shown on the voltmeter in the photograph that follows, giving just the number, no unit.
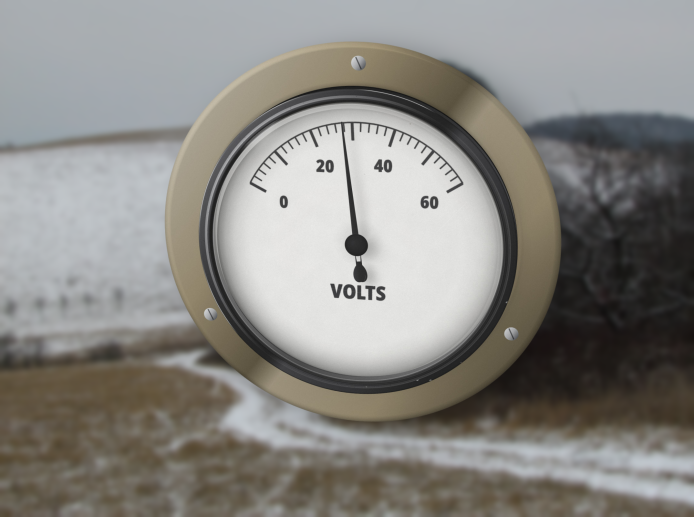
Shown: 28
